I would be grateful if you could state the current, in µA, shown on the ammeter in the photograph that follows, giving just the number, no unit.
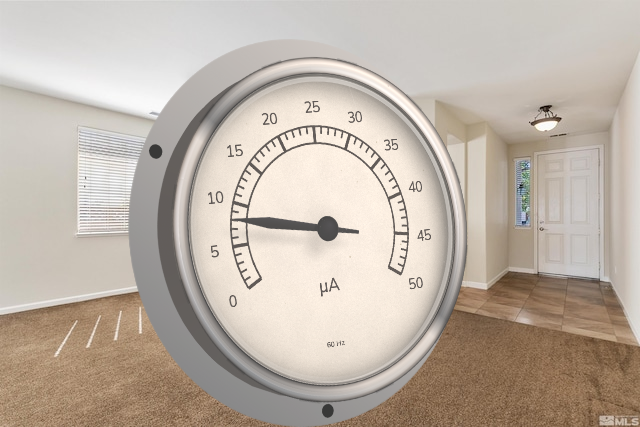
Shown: 8
